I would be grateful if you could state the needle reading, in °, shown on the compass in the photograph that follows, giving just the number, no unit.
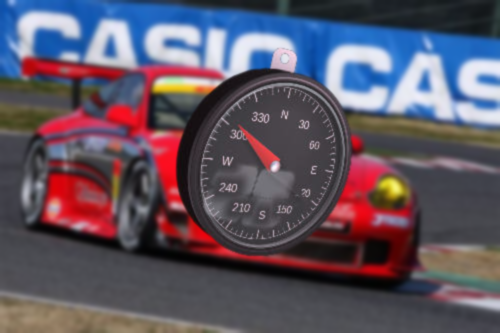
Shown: 305
